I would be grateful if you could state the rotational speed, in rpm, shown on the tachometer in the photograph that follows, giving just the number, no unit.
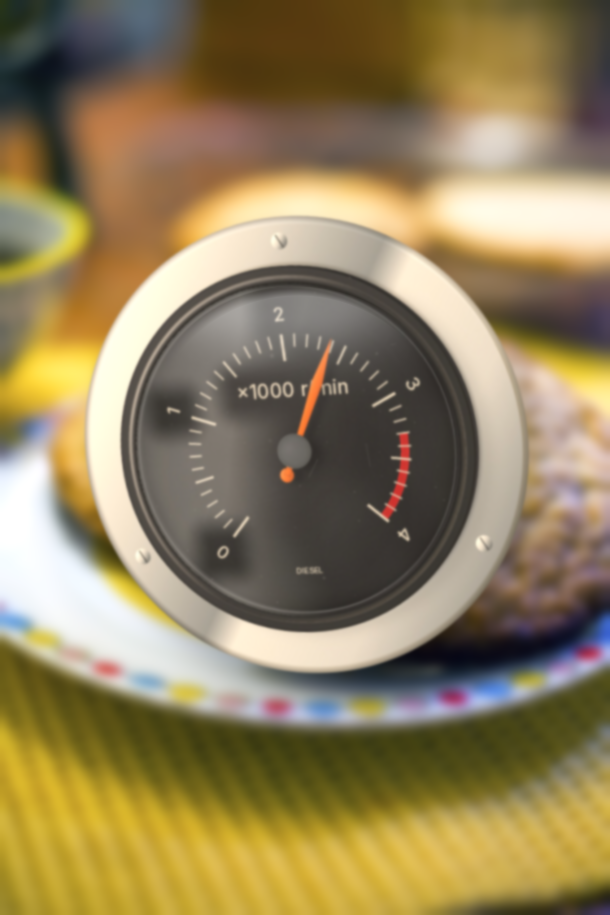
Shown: 2400
